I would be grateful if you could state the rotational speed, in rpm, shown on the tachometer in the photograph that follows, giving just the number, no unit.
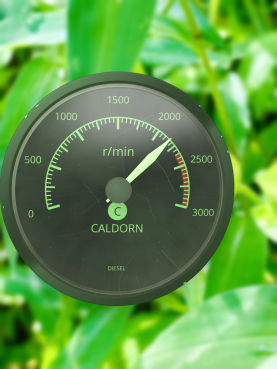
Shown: 2150
